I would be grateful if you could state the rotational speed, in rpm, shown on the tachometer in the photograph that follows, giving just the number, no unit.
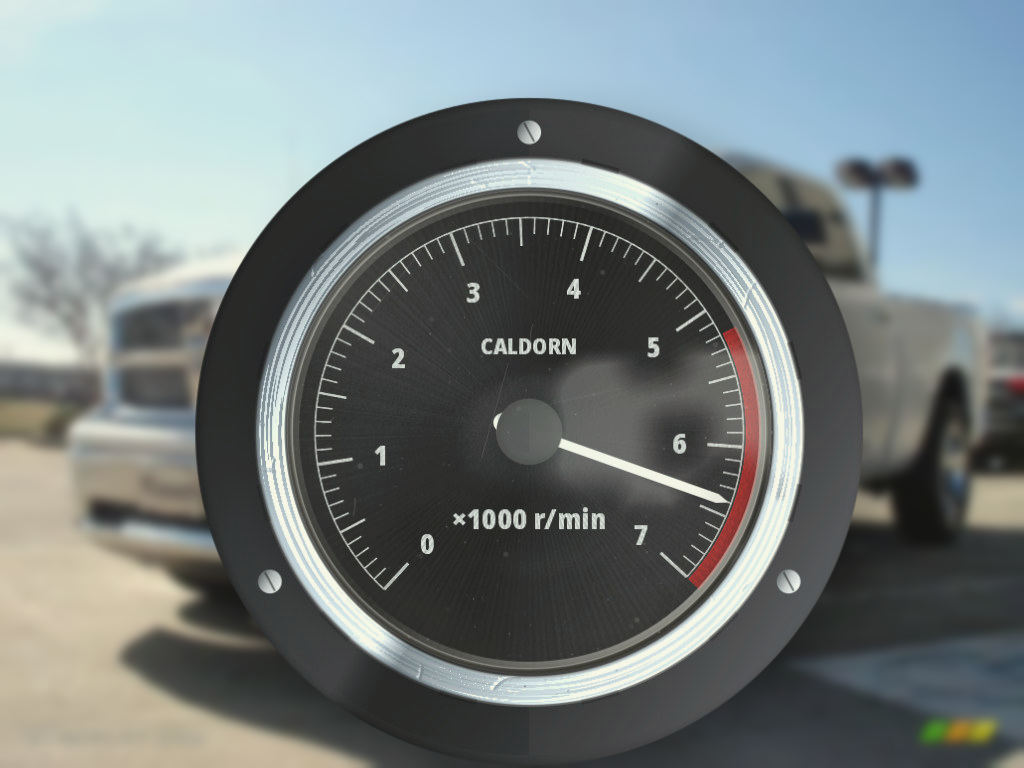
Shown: 6400
